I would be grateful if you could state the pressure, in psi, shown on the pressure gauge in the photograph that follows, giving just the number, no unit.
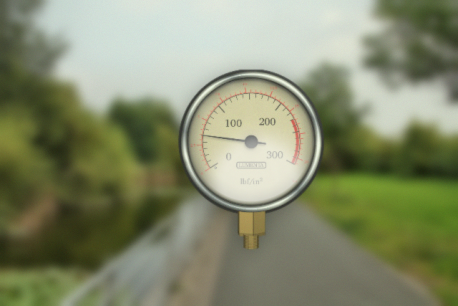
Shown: 50
